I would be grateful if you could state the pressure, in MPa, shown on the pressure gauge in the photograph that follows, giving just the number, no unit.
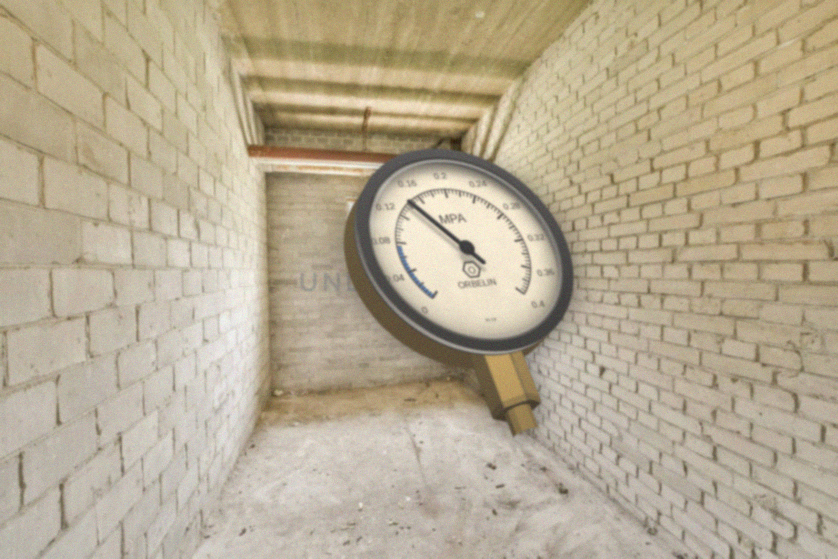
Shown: 0.14
